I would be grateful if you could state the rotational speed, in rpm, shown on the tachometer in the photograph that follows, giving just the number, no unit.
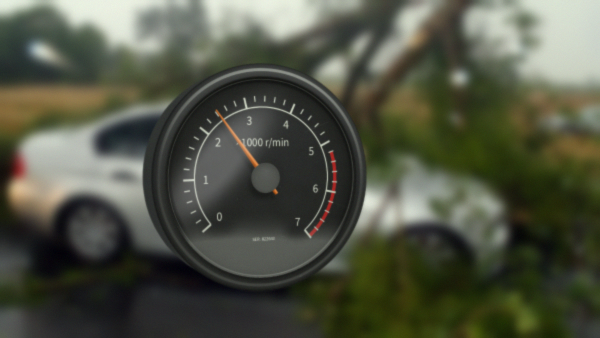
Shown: 2400
